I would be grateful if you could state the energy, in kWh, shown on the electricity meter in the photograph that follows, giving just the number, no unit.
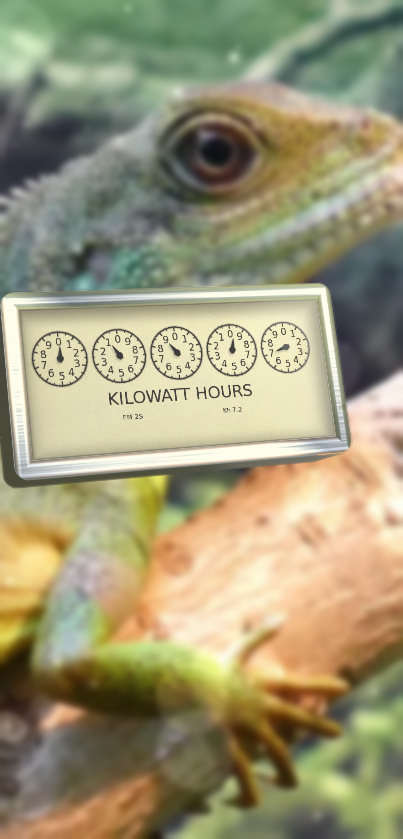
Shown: 897
